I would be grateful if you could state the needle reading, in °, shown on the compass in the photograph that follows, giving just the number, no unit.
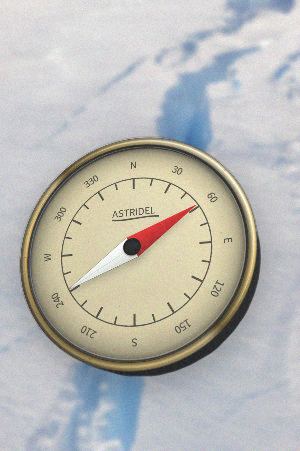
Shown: 60
